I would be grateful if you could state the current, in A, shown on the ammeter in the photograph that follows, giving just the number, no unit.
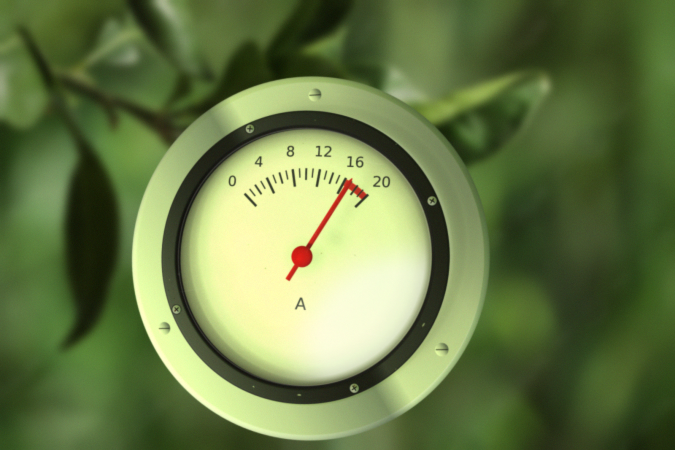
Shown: 17
